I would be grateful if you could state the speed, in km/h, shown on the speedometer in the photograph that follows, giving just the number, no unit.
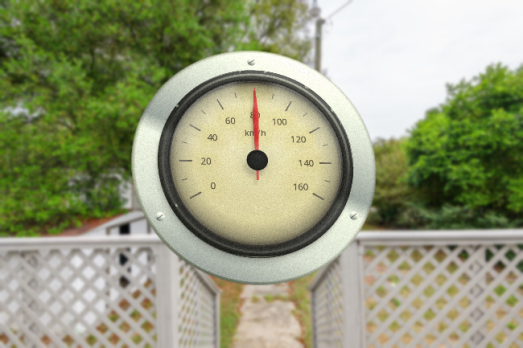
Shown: 80
